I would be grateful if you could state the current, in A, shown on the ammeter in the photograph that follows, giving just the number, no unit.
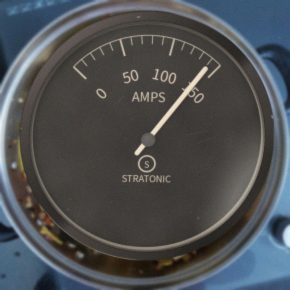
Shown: 140
